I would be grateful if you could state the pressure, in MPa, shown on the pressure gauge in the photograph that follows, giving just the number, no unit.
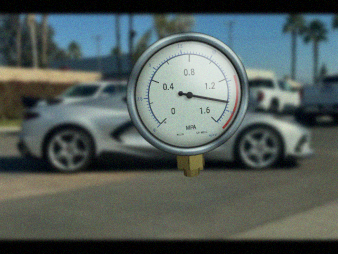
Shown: 1.4
